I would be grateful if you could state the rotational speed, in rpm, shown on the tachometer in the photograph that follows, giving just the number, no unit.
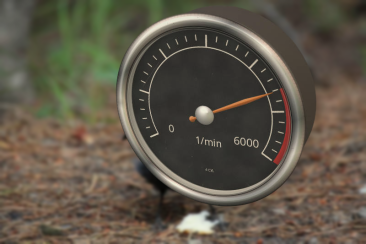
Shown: 4600
